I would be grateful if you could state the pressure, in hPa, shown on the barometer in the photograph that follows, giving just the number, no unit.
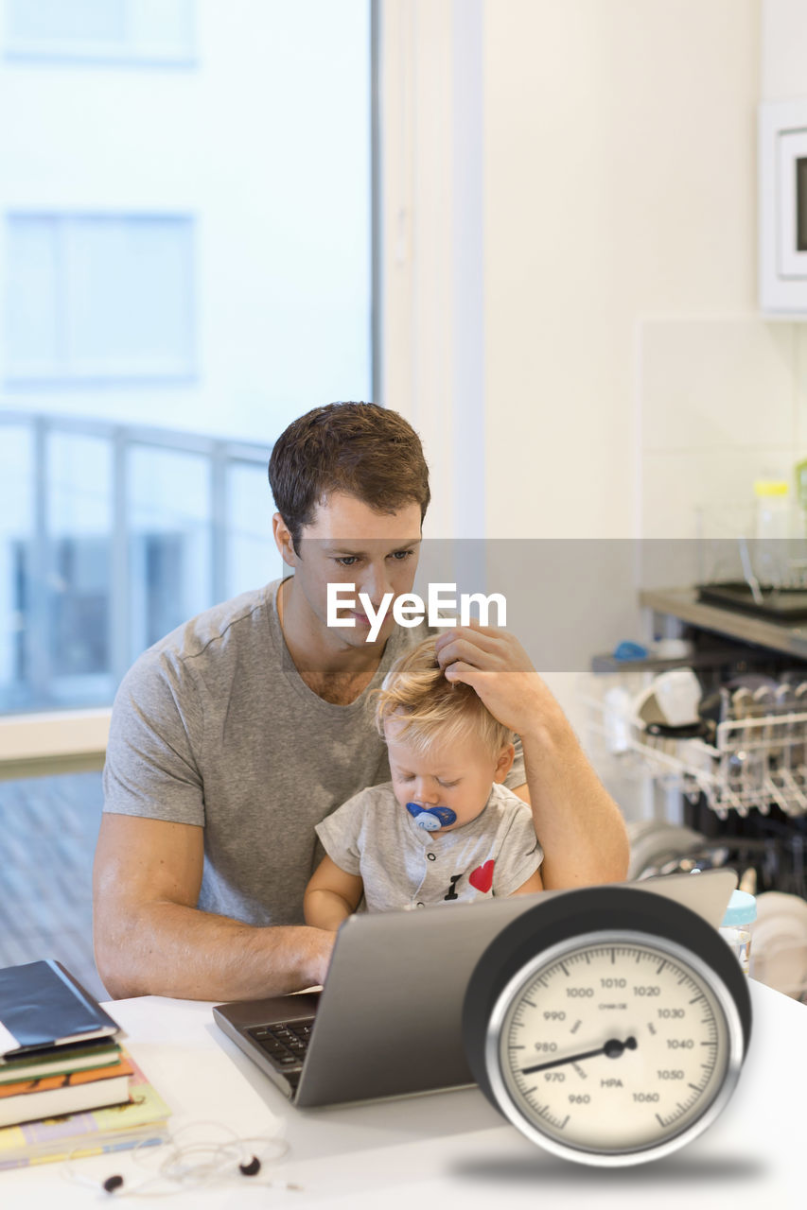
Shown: 975
